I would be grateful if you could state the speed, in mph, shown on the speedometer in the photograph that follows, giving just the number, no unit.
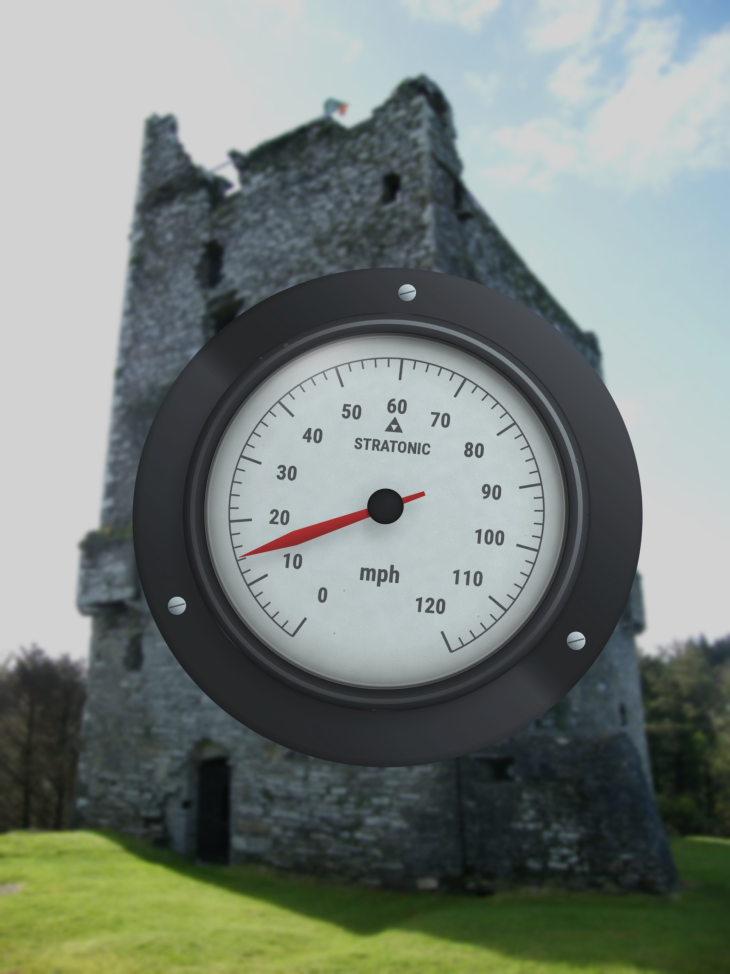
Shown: 14
